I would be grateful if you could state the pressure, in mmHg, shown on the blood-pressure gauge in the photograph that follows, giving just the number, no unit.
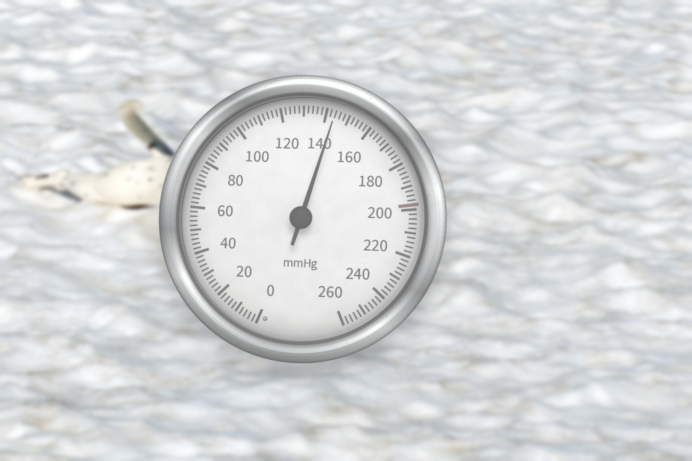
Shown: 144
